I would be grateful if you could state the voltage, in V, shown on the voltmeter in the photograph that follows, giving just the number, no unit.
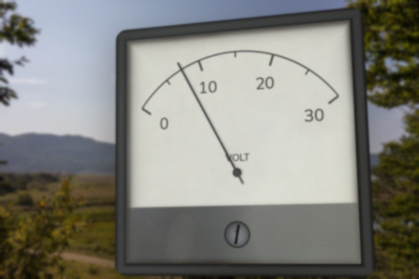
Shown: 7.5
